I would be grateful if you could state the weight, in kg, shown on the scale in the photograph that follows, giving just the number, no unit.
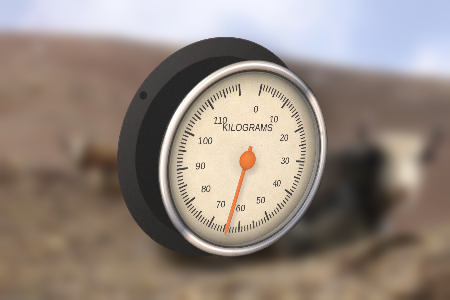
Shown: 65
